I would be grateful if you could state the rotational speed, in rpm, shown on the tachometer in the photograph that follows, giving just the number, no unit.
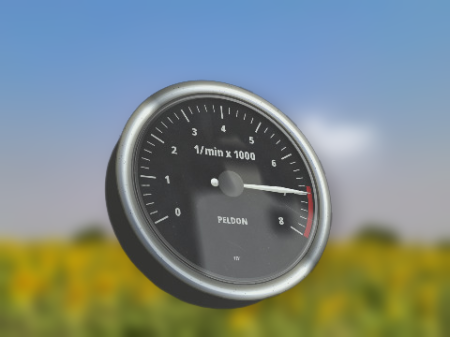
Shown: 7000
